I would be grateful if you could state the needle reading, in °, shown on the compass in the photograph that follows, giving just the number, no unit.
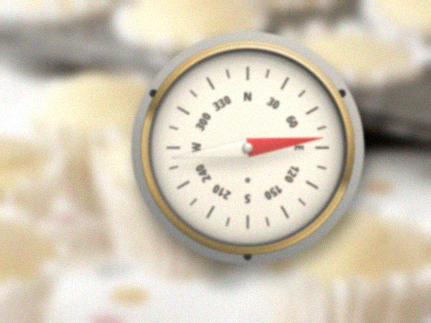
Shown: 82.5
